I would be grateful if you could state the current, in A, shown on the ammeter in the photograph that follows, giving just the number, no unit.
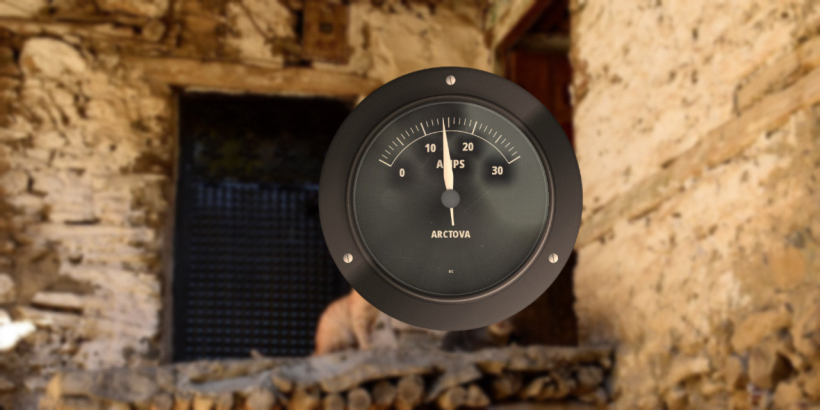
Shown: 14
